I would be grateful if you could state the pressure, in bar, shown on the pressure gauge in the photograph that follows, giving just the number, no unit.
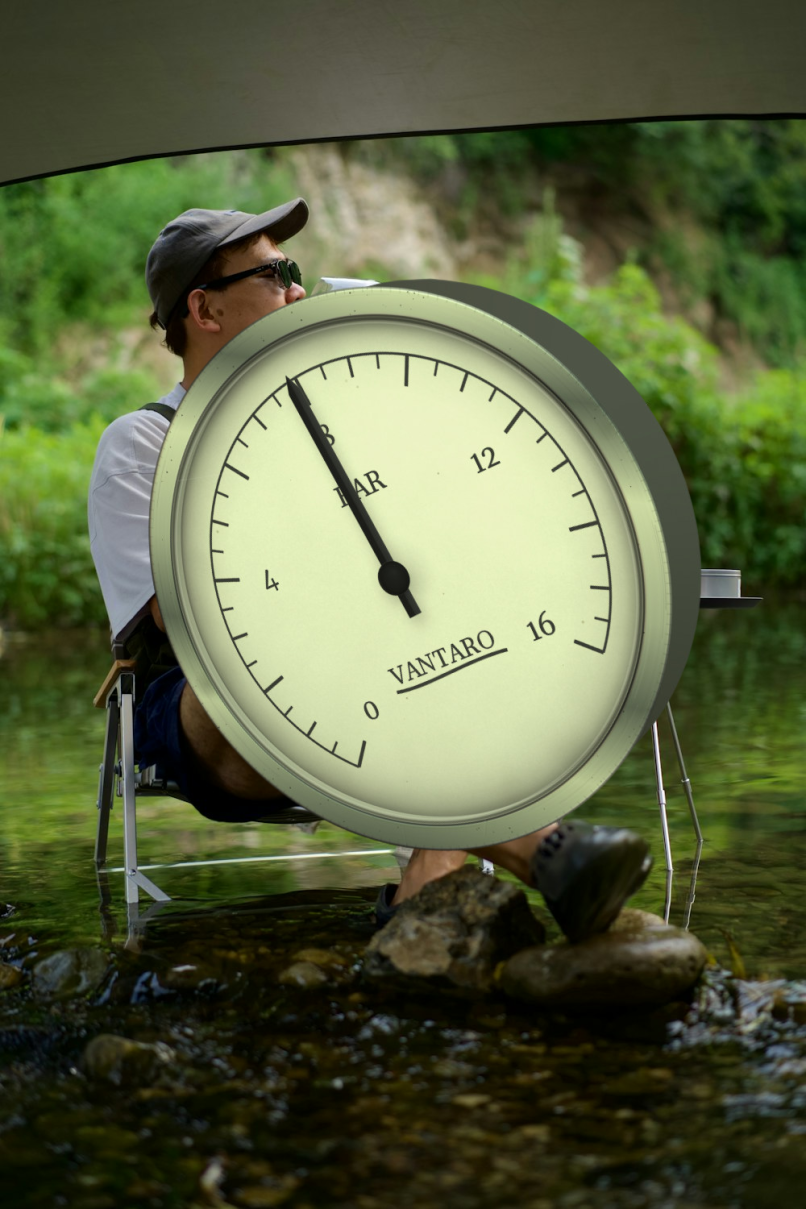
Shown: 8
